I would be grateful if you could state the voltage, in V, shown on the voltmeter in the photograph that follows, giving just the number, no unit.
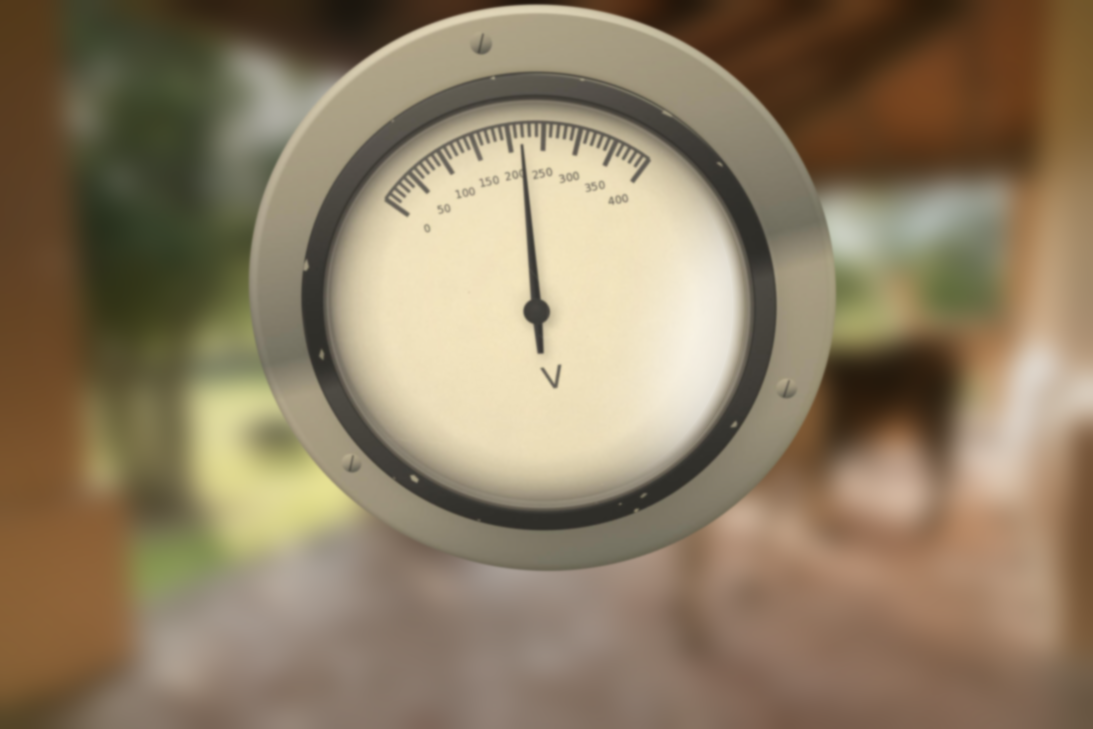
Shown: 220
